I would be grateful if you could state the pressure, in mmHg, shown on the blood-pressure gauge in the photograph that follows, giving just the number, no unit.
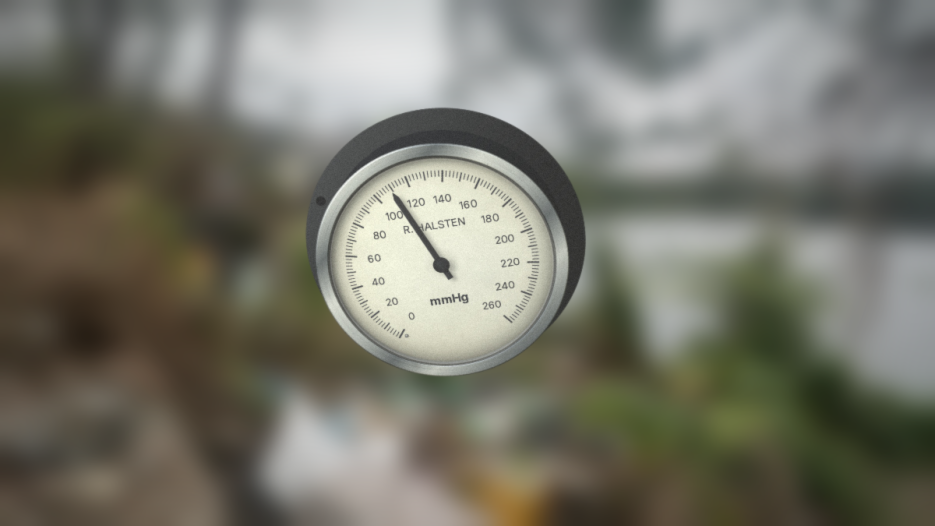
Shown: 110
